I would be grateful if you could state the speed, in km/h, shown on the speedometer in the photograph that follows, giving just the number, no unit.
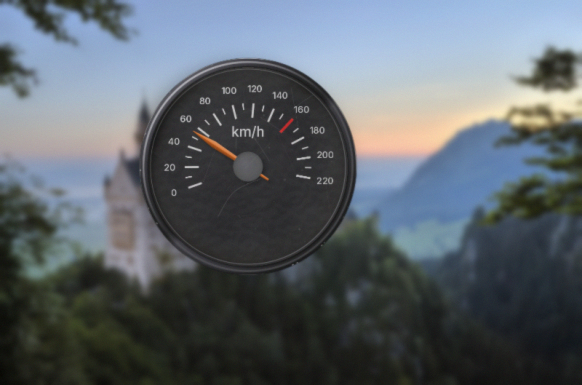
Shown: 55
